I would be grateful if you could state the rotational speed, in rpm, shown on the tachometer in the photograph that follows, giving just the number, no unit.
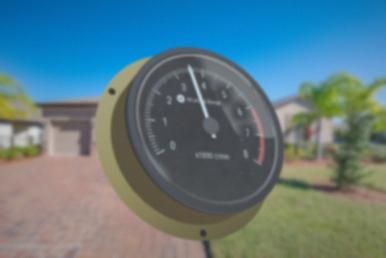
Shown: 3500
